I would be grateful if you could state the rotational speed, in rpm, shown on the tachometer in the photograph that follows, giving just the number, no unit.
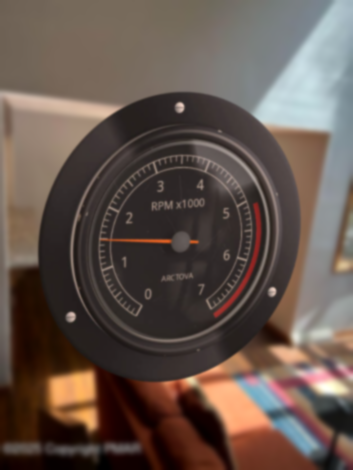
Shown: 1500
